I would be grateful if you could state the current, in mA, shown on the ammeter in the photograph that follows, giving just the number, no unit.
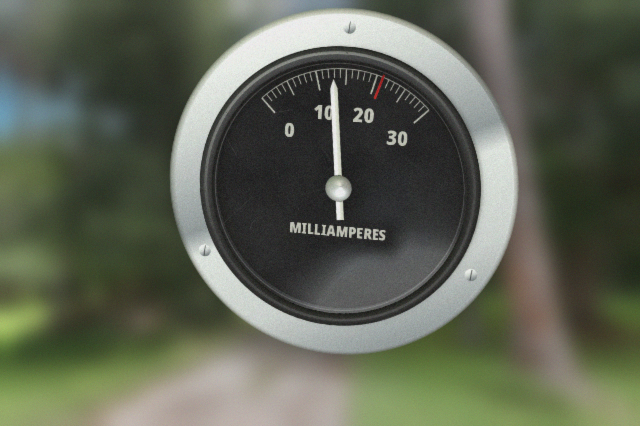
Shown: 13
